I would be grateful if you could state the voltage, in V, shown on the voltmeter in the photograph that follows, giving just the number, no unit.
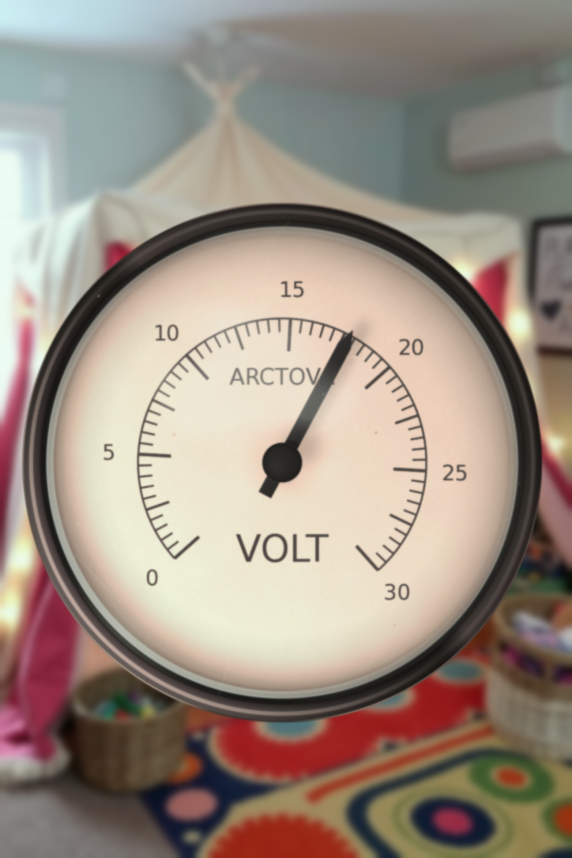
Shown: 17.75
